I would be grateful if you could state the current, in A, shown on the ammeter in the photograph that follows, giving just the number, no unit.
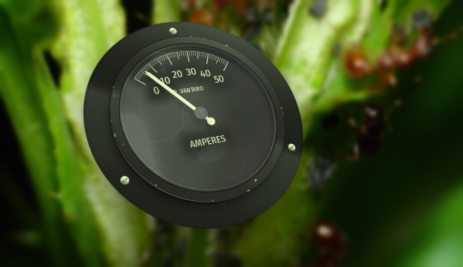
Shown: 5
